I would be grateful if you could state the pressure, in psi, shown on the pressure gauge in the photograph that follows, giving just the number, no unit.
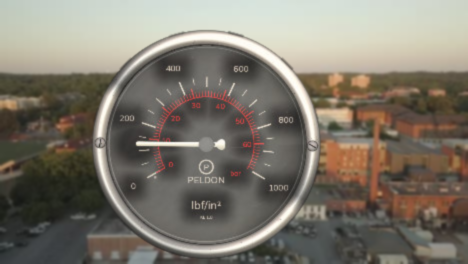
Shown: 125
